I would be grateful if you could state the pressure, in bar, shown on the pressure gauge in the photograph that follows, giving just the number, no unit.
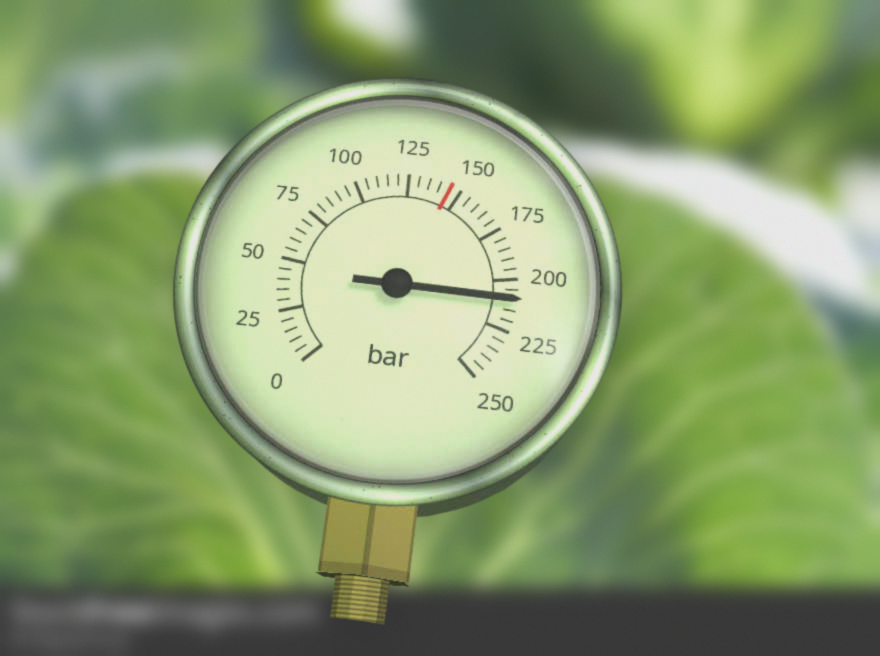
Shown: 210
